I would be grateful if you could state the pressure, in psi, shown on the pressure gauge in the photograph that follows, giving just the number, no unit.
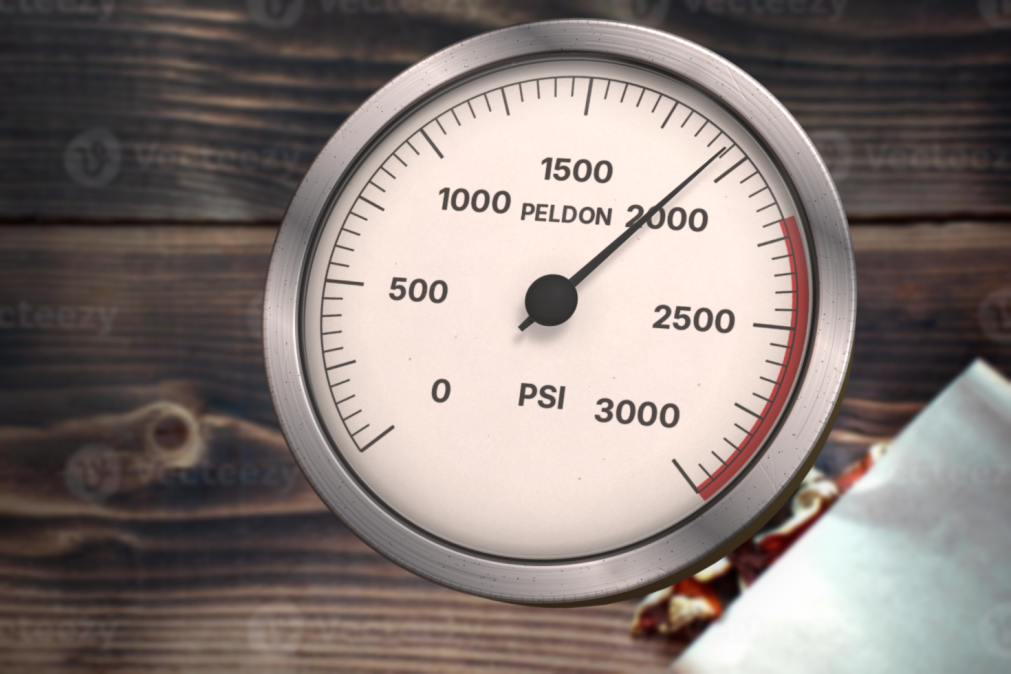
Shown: 1950
